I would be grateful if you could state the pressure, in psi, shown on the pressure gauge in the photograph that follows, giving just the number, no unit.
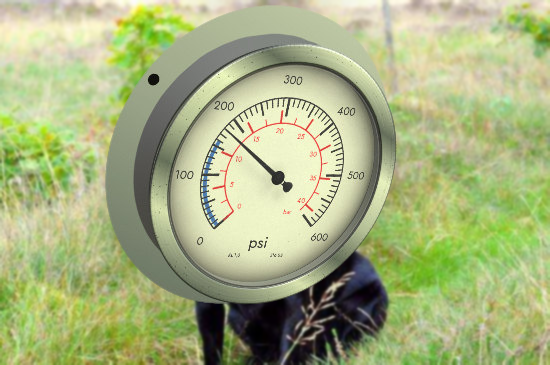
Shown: 180
